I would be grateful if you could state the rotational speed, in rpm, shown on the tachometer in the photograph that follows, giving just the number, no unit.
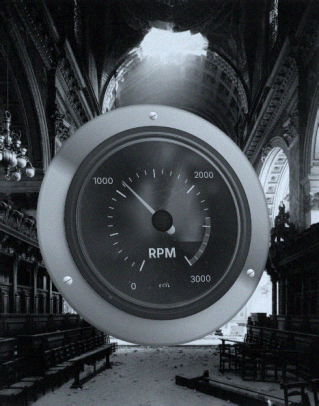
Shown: 1100
